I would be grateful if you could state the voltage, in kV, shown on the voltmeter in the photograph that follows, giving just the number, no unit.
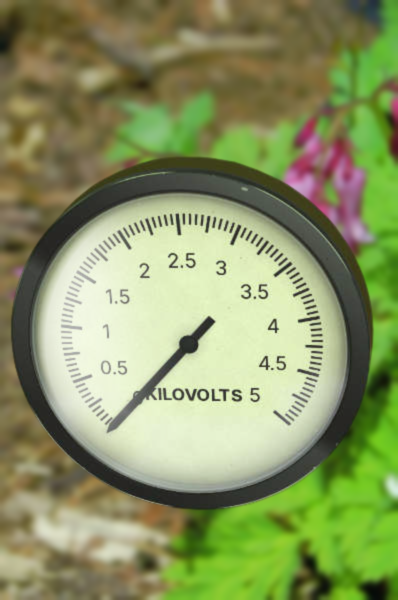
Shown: 0
